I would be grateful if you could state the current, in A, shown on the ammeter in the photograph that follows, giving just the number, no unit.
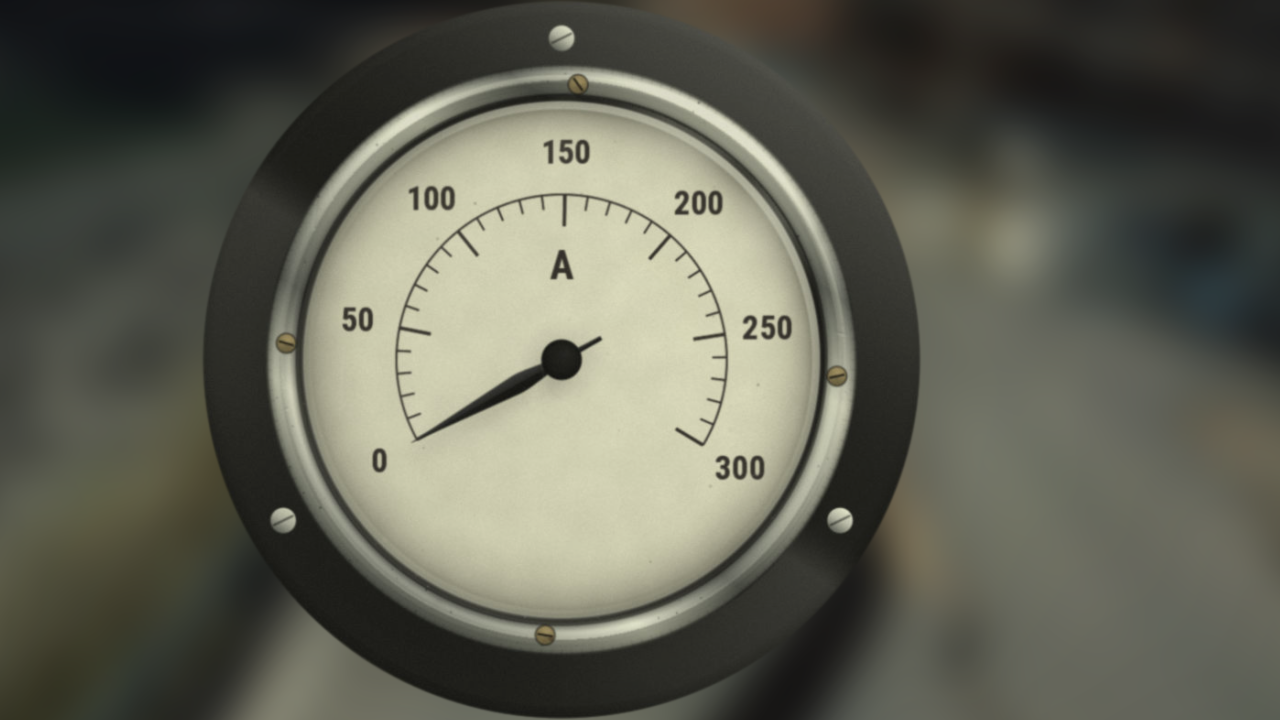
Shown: 0
